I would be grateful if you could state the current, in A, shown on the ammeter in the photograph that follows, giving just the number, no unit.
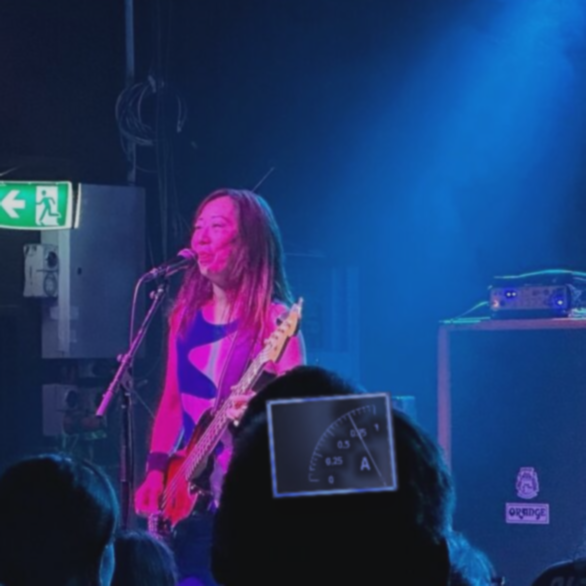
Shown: 0.75
